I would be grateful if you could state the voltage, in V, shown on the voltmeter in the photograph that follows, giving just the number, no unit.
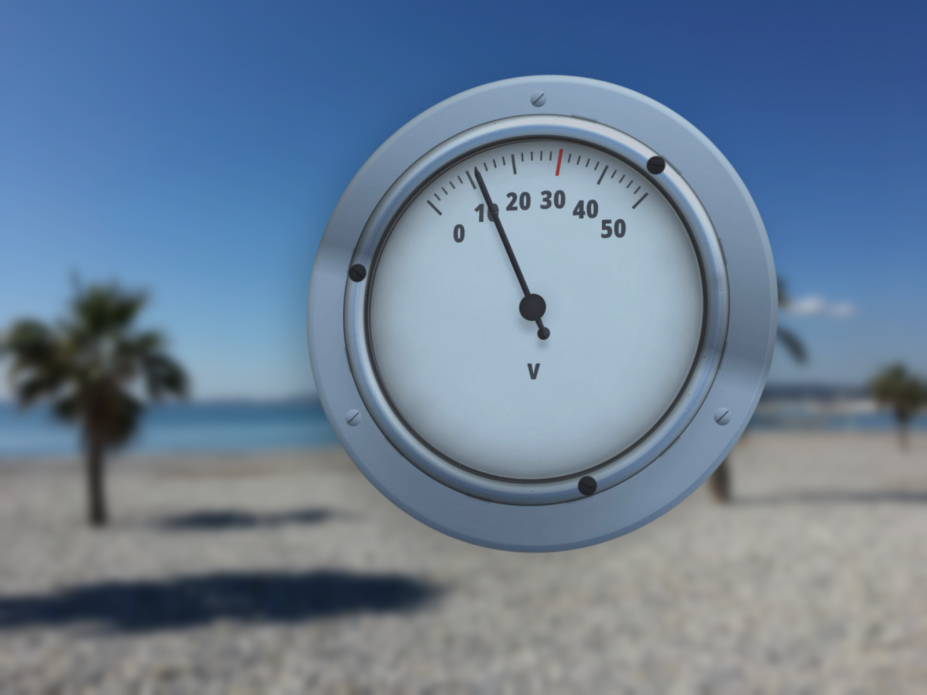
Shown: 12
